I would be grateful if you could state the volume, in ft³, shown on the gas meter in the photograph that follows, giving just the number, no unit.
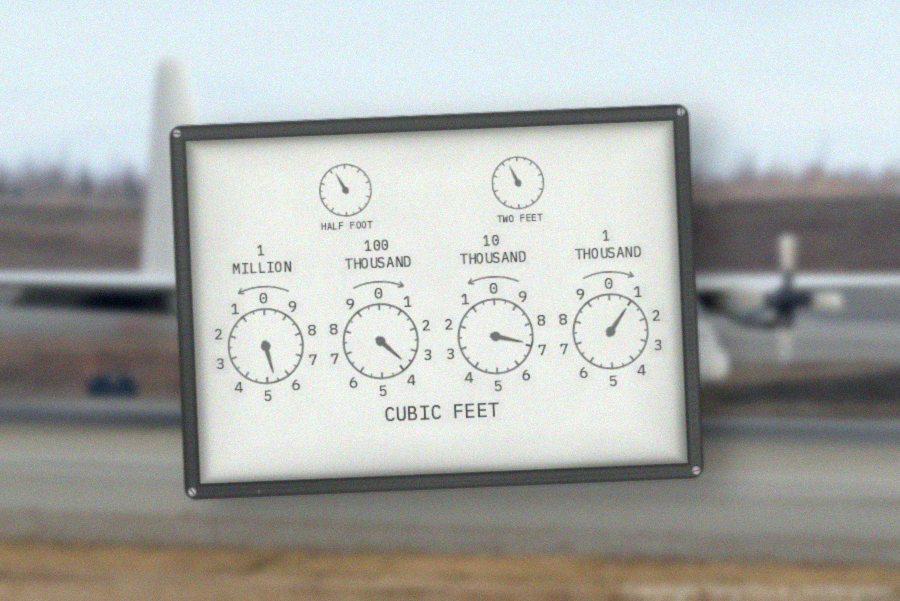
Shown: 537100
